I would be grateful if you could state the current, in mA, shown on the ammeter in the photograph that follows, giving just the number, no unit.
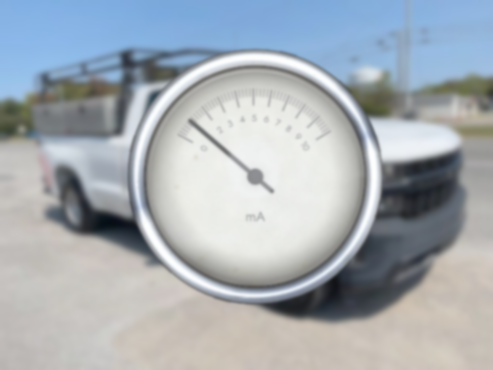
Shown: 1
